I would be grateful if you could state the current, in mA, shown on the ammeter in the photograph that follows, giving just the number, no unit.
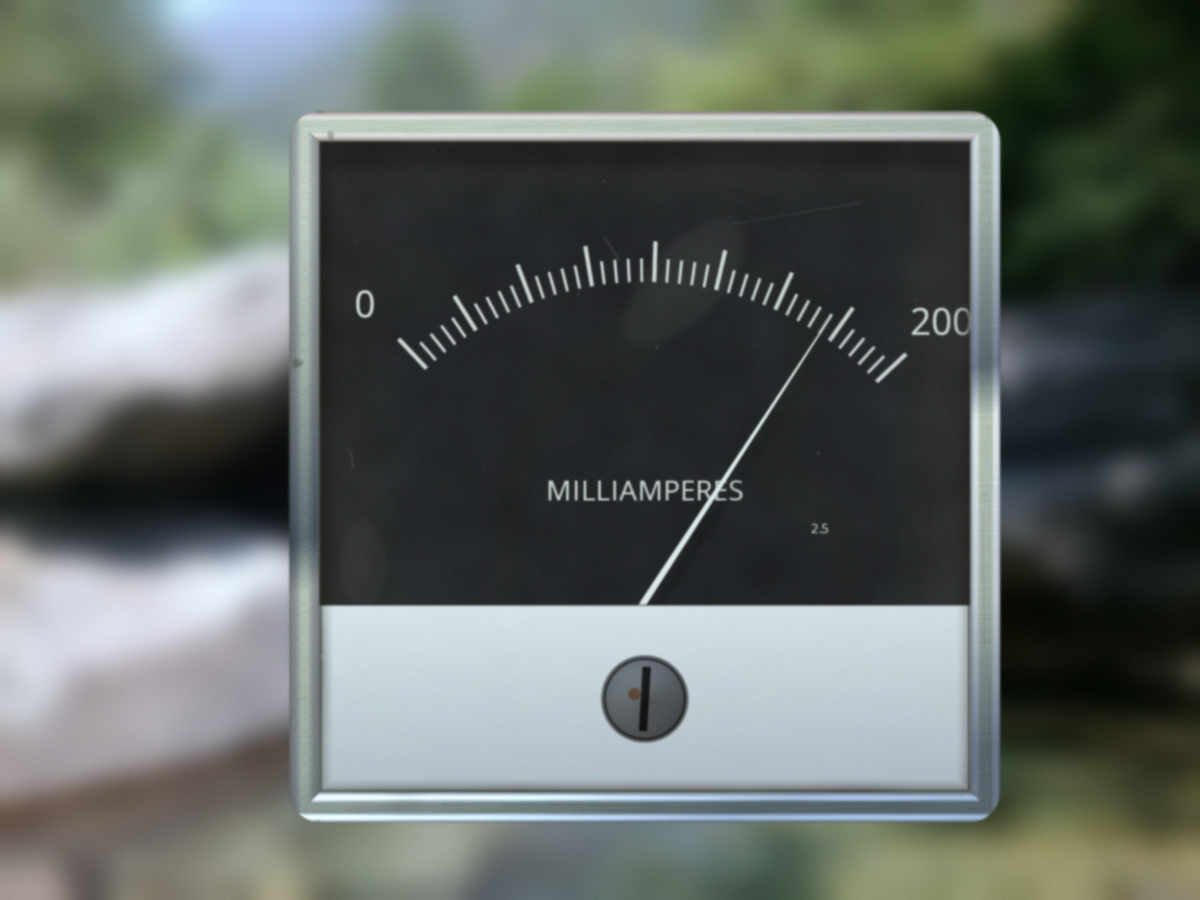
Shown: 170
